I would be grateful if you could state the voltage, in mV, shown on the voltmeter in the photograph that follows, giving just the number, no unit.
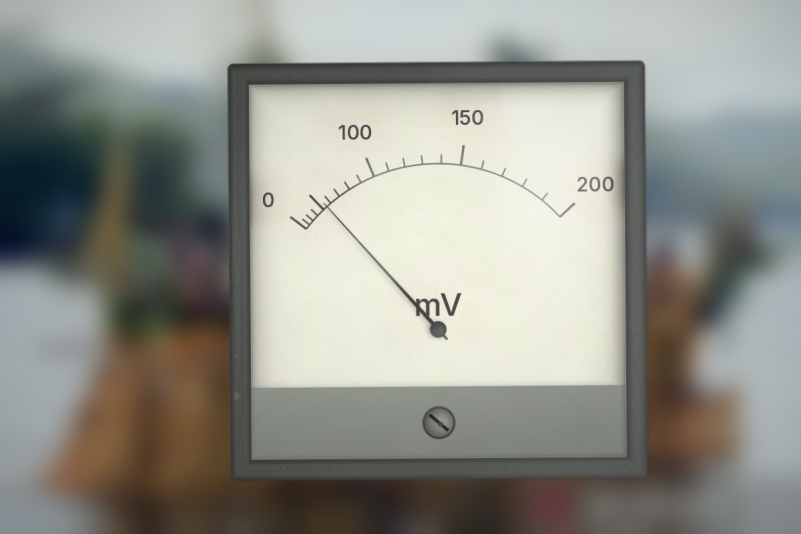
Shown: 55
